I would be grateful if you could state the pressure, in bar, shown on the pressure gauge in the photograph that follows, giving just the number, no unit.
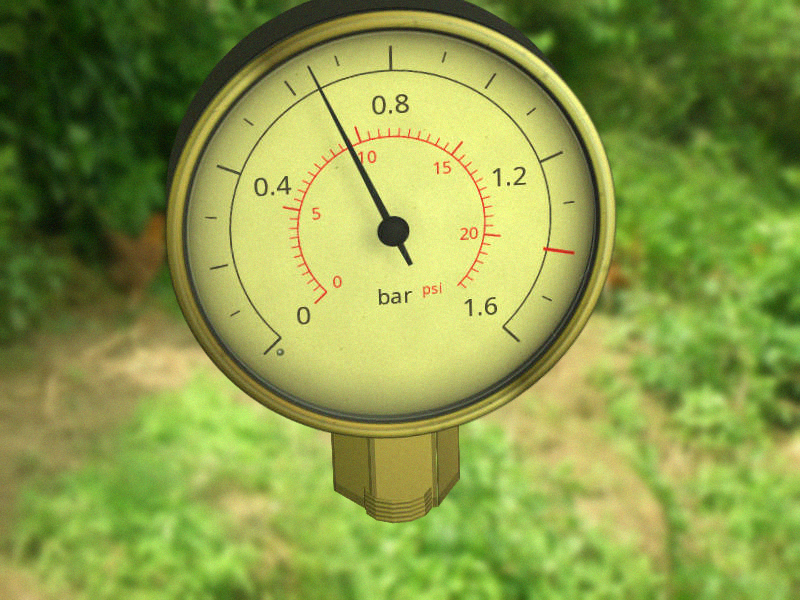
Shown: 0.65
